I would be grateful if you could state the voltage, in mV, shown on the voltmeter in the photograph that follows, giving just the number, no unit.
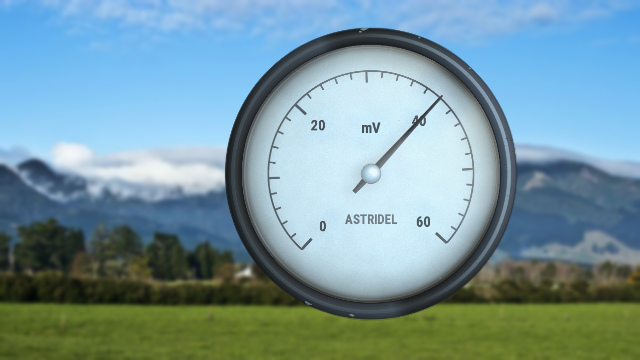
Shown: 40
